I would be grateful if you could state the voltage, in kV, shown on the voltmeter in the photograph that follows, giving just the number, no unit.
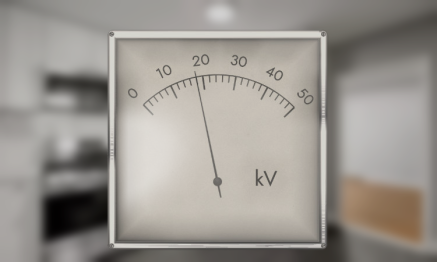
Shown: 18
